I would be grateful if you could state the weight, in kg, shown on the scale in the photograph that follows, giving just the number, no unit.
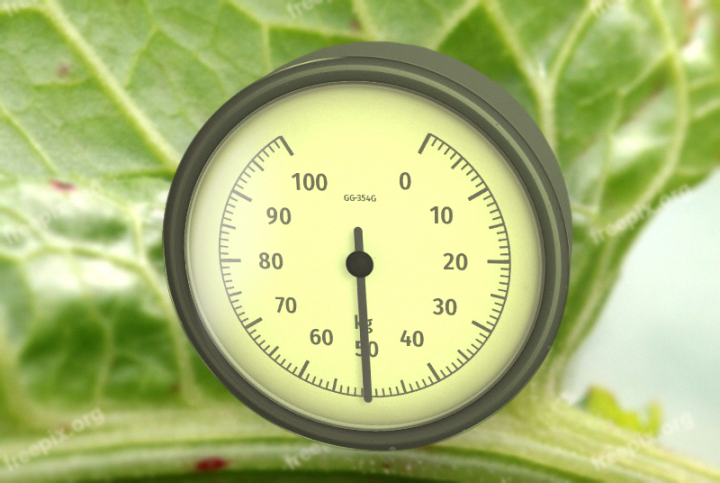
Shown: 50
